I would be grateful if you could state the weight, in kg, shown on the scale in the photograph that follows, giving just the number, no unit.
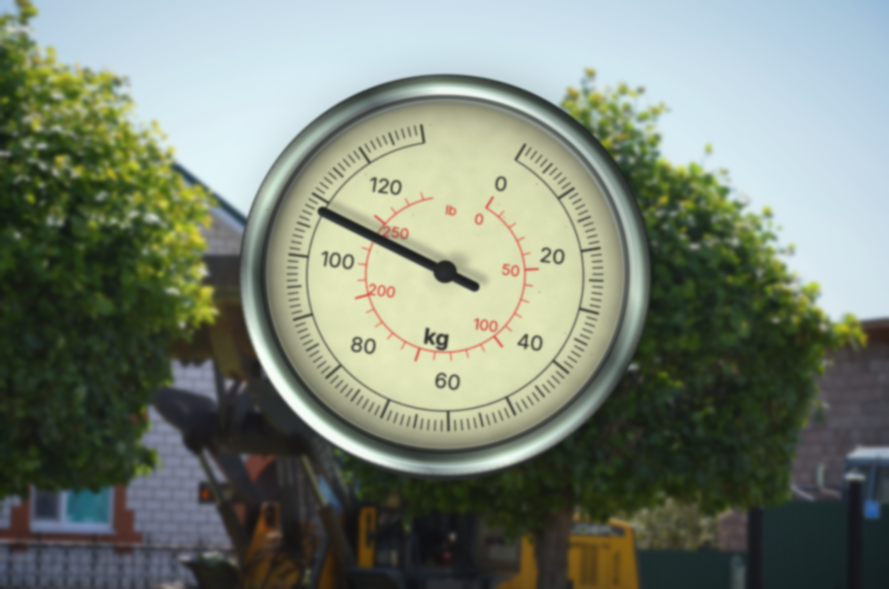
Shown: 108
